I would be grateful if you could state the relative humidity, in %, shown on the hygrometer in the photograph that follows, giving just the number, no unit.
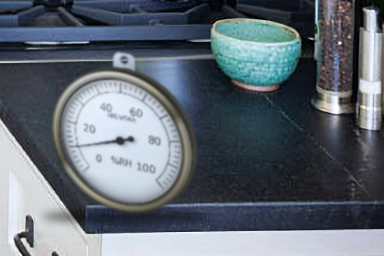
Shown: 10
